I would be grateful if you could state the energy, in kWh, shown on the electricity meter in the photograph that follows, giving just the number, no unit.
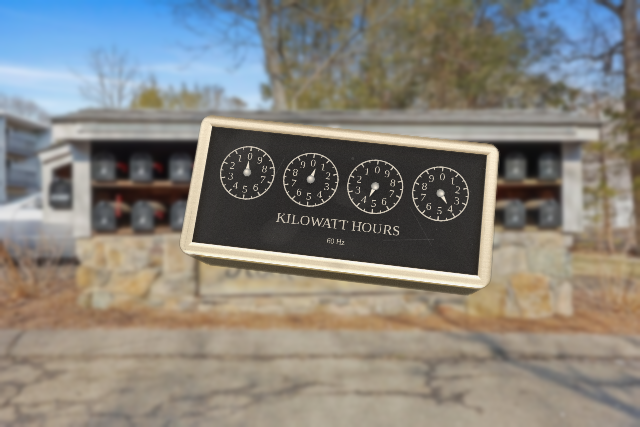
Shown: 44
